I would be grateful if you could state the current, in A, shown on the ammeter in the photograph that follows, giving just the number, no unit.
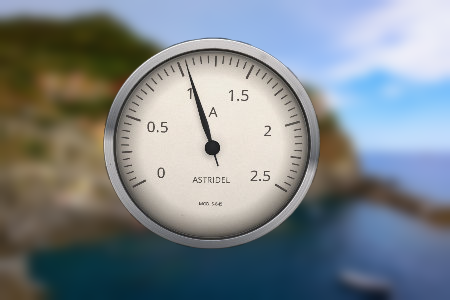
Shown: 1.05
